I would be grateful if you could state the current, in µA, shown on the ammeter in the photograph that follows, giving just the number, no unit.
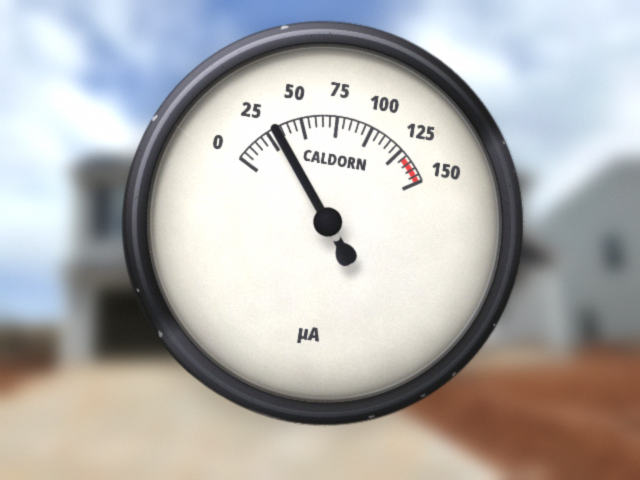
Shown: 30
